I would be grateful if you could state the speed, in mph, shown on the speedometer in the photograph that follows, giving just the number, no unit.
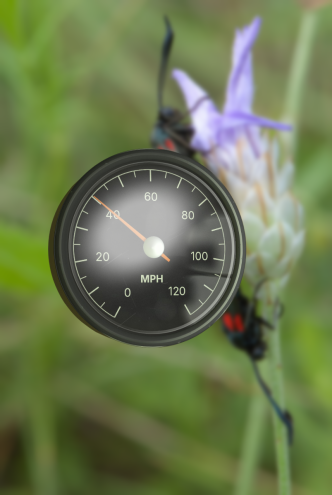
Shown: 40
